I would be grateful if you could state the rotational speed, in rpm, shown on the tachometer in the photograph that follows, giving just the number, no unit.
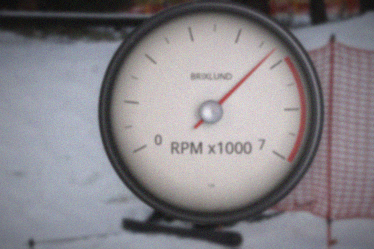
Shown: 4750
